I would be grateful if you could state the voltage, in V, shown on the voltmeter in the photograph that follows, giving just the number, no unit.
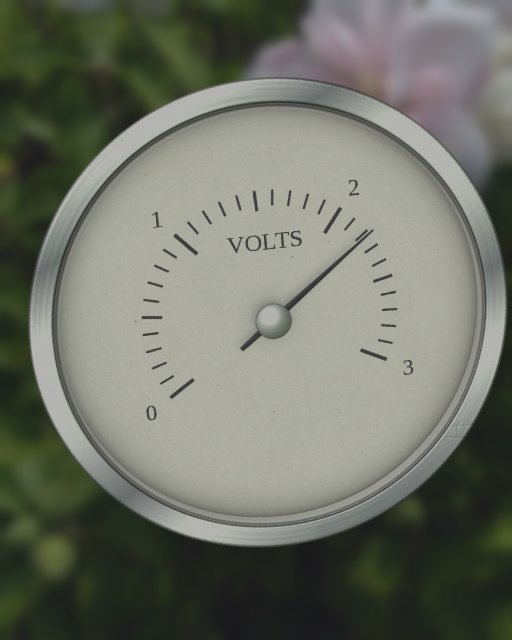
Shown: 2.2
